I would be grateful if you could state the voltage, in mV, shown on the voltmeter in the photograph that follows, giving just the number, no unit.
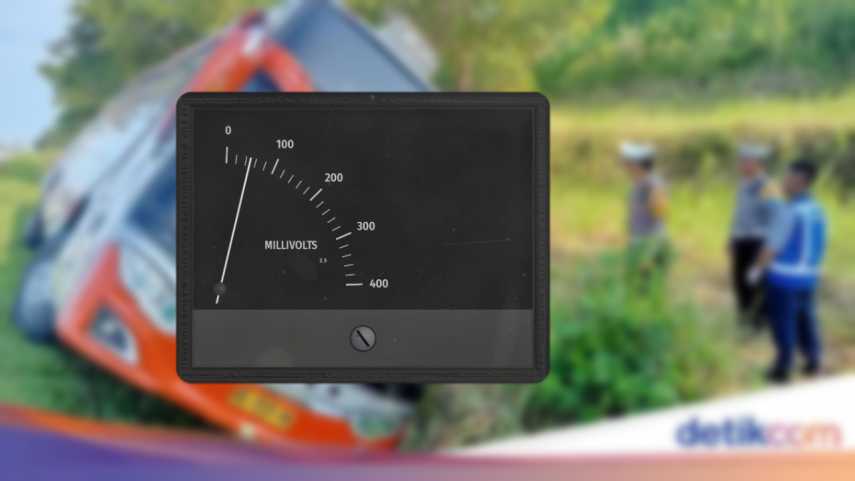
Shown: 50
